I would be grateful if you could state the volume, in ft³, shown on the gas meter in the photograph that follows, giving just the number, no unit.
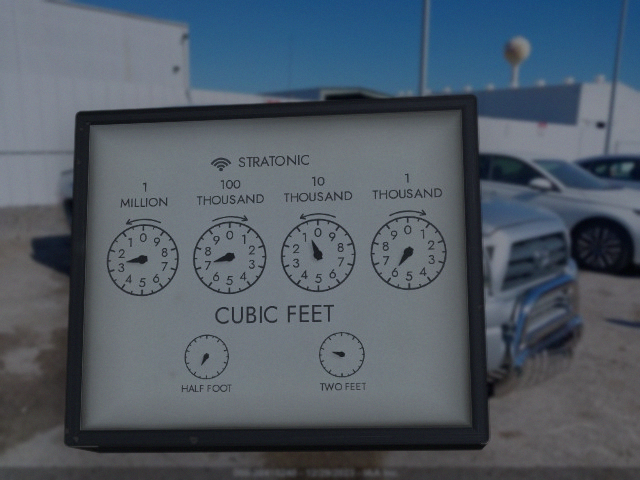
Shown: 270600
